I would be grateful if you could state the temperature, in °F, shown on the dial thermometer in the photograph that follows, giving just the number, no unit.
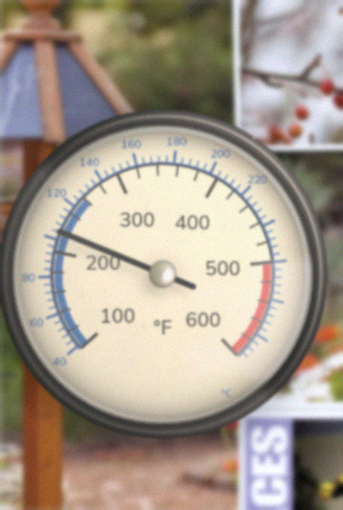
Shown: 220
